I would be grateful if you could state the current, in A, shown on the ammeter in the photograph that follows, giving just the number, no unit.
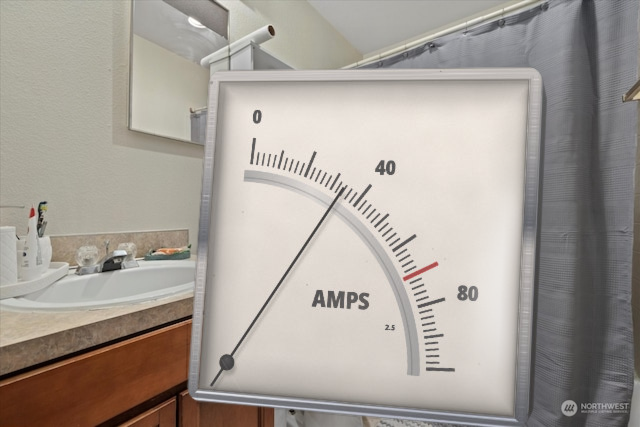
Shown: 34
